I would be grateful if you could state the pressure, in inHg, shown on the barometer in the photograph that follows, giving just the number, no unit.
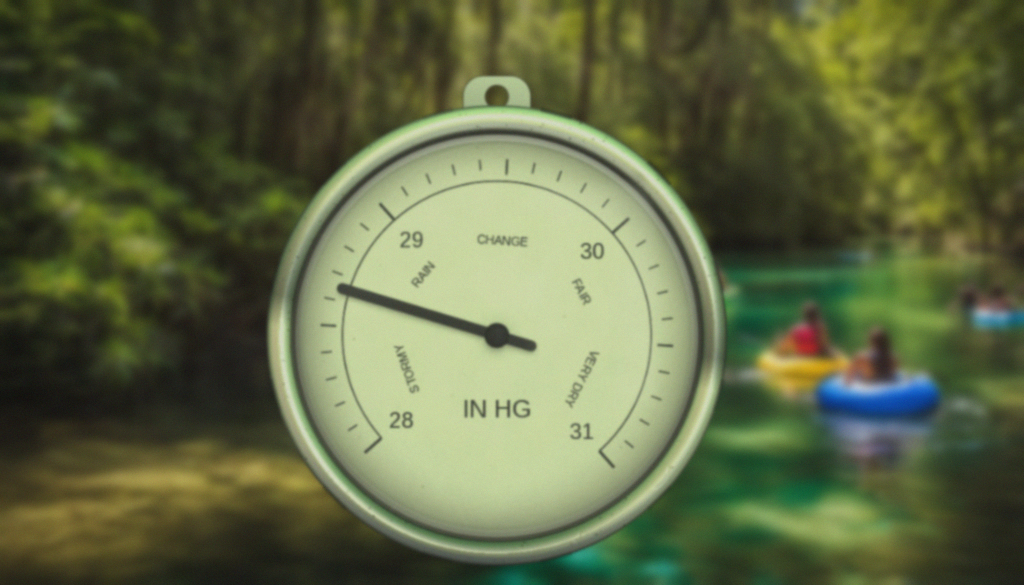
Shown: 28.65
